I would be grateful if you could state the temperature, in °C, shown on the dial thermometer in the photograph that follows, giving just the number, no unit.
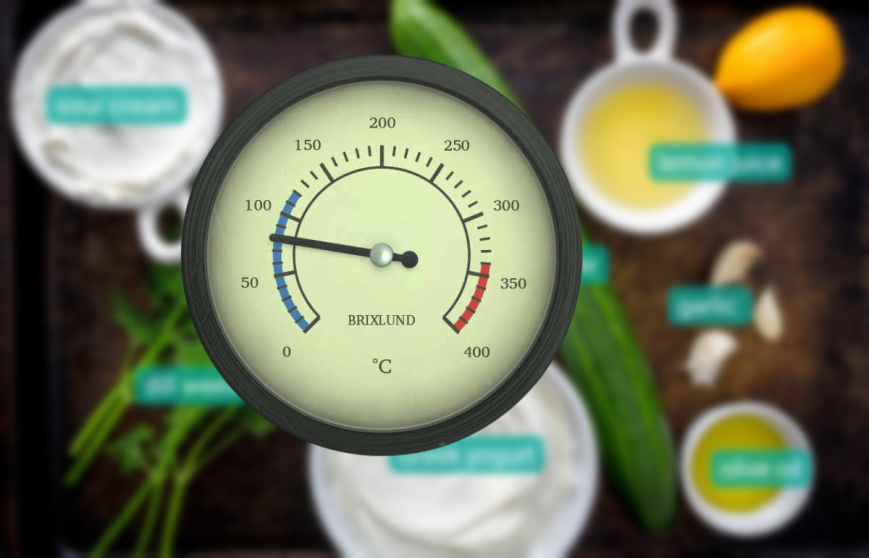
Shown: 80
